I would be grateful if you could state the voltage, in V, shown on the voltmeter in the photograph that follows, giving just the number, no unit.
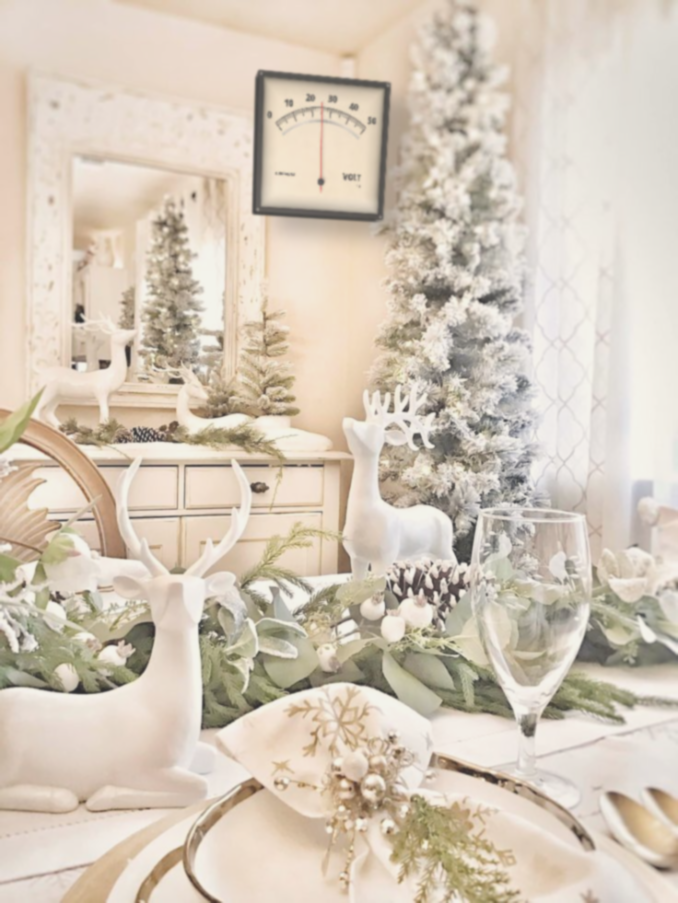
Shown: 25
